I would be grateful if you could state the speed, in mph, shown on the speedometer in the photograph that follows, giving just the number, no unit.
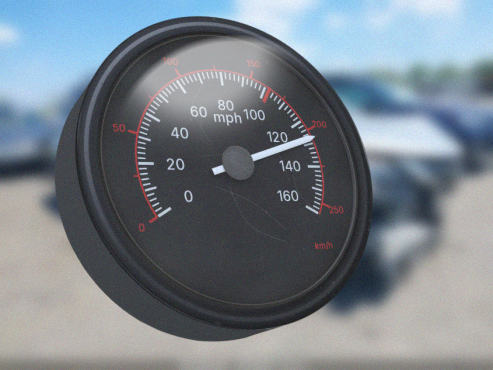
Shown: 128
